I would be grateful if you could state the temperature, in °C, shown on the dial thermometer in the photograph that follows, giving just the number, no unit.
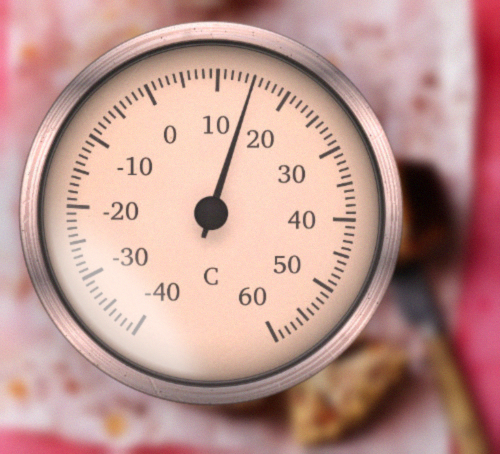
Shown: 15
